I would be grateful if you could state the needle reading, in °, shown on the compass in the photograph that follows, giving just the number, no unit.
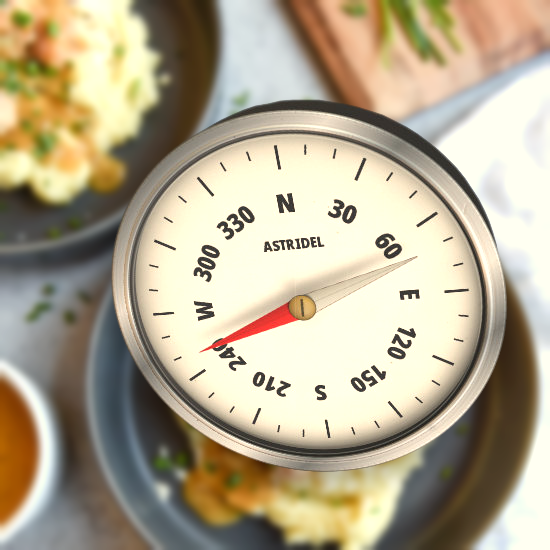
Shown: 250
